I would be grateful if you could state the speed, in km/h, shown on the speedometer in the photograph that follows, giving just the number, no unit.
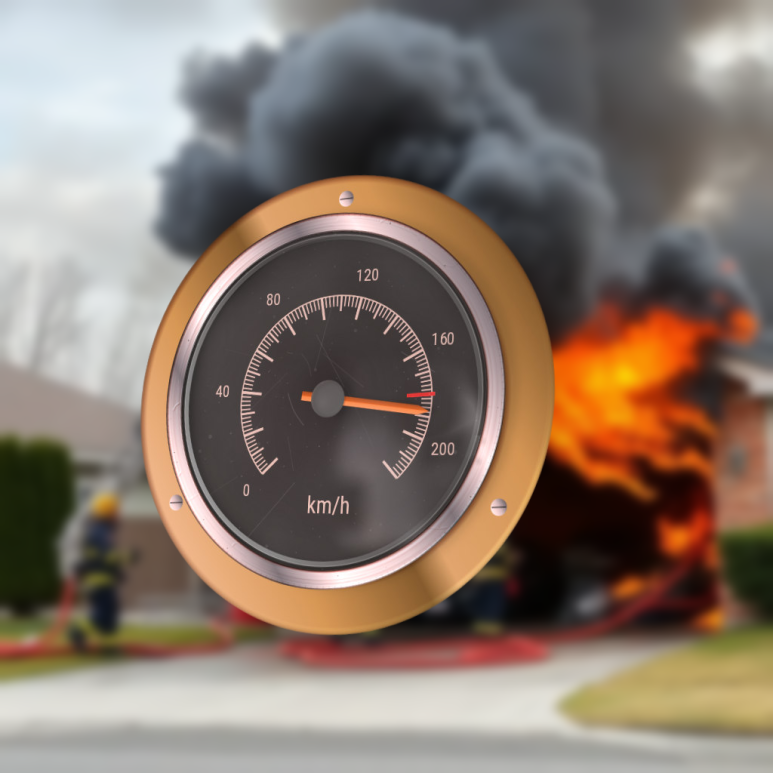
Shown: 188
